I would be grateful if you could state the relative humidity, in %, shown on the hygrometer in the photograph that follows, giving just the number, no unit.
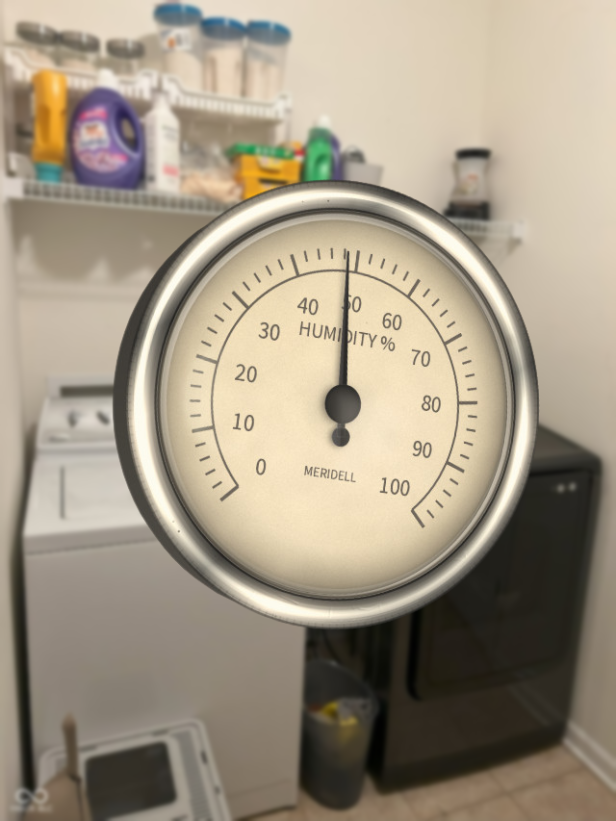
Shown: 48
